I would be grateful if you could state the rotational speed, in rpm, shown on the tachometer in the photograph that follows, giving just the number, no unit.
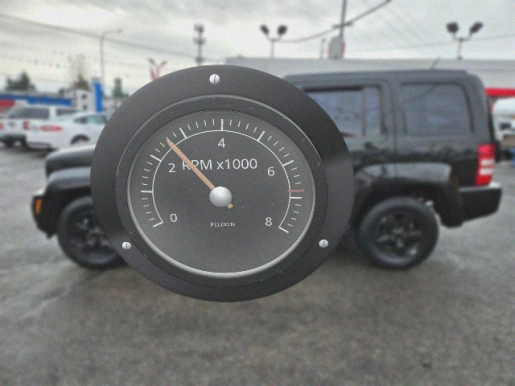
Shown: 2600
